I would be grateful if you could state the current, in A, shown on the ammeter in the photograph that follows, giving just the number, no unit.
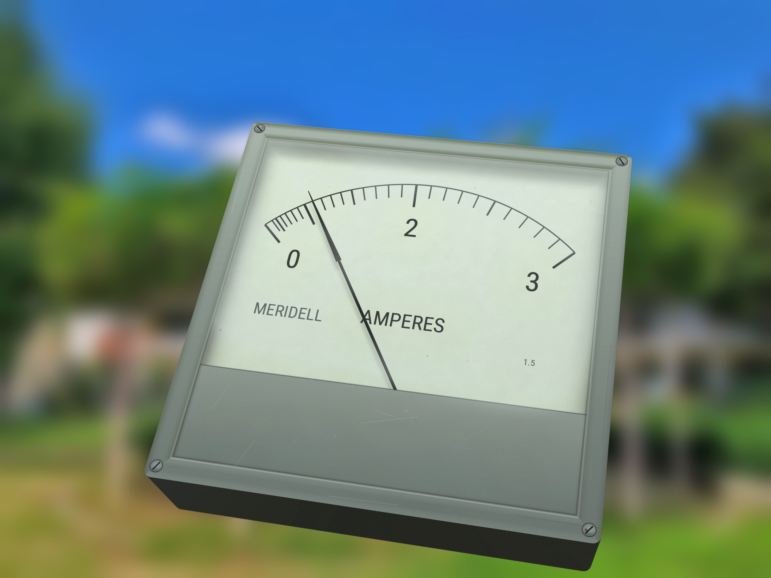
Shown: 1.1
